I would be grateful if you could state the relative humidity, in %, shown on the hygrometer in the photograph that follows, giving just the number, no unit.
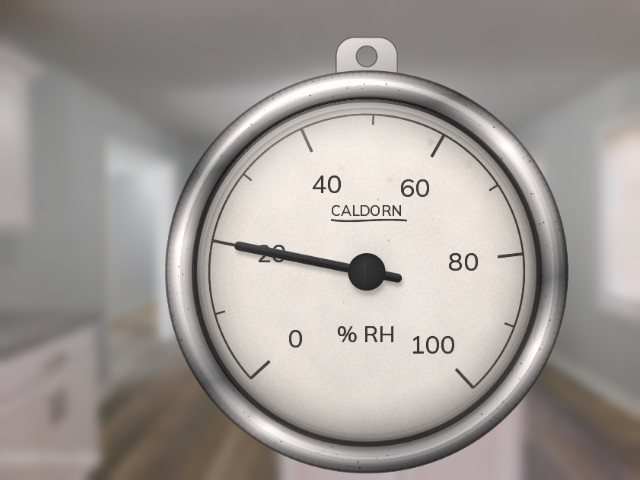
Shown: 20
